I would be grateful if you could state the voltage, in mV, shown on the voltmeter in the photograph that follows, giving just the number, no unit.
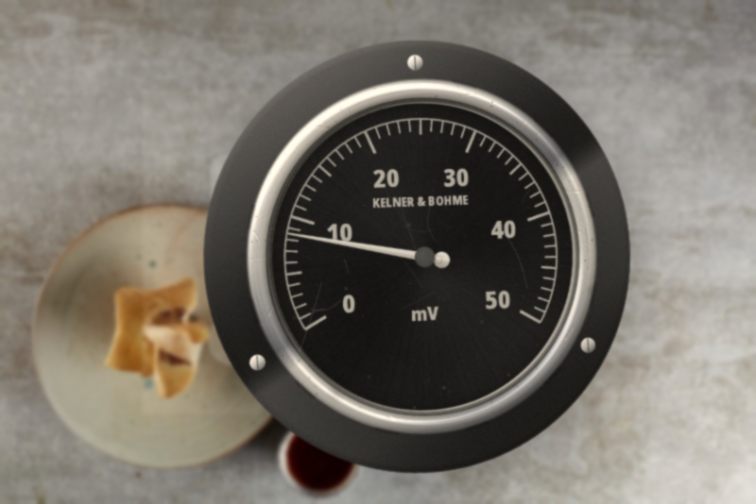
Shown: 8.5
